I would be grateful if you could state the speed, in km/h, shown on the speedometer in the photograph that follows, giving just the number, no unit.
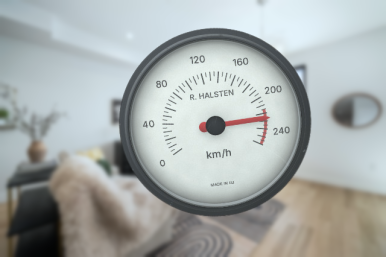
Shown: 225
